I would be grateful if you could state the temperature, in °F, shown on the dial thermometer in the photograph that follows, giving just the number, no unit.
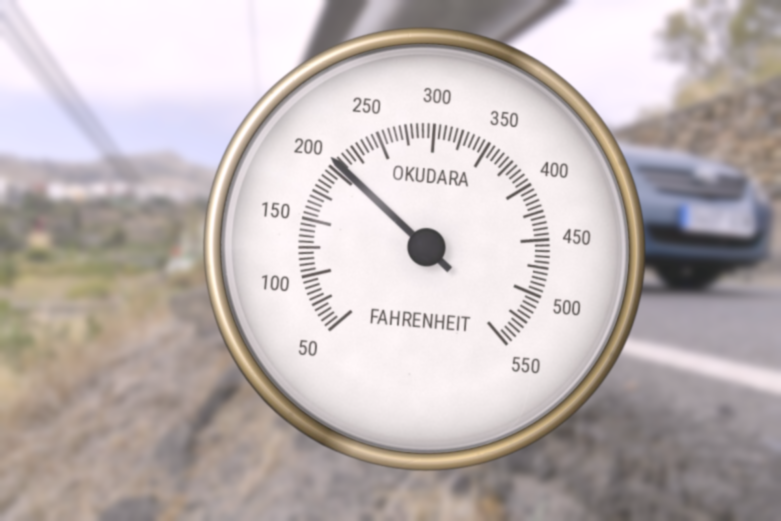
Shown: 205
